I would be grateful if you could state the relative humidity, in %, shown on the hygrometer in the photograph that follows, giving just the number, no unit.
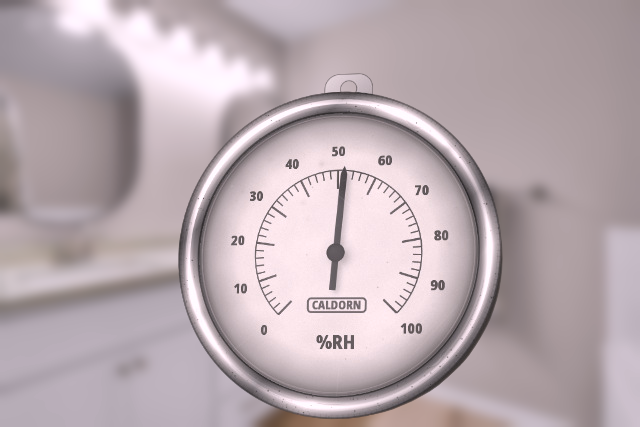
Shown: 52
